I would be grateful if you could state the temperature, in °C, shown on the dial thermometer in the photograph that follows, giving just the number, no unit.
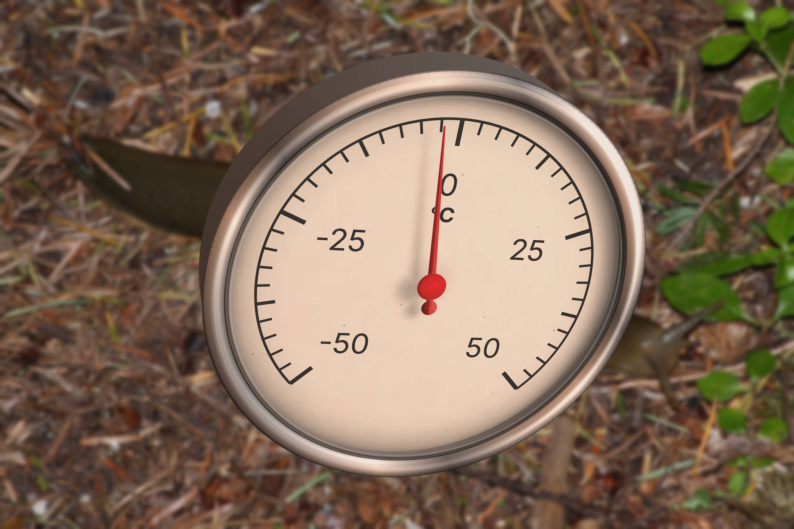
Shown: -2.5
